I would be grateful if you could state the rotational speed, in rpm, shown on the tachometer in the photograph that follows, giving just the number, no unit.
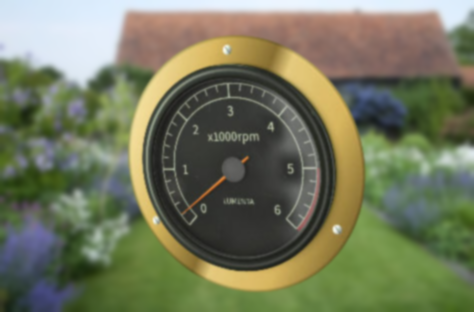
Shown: 200
